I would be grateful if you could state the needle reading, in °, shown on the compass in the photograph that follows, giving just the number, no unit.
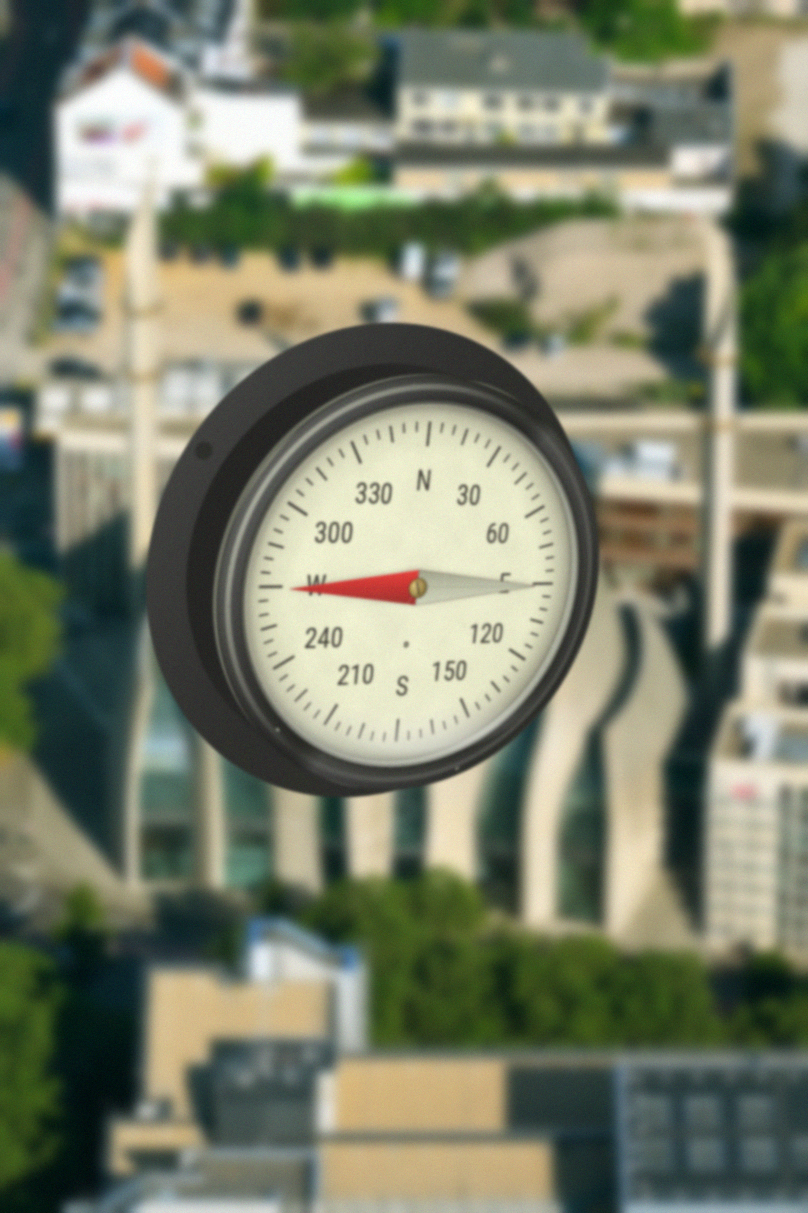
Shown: 270
